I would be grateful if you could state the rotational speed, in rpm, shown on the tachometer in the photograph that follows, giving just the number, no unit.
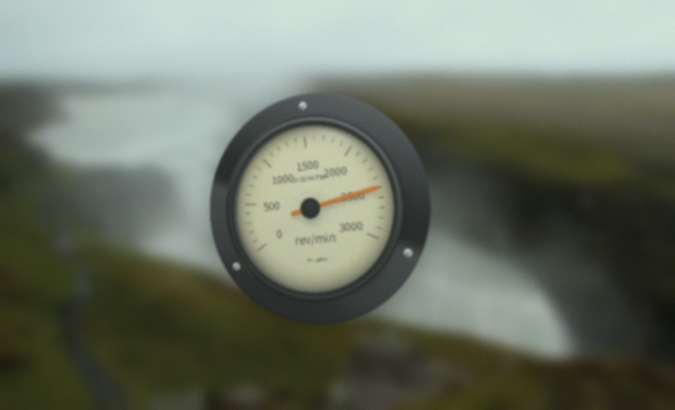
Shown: 2500
